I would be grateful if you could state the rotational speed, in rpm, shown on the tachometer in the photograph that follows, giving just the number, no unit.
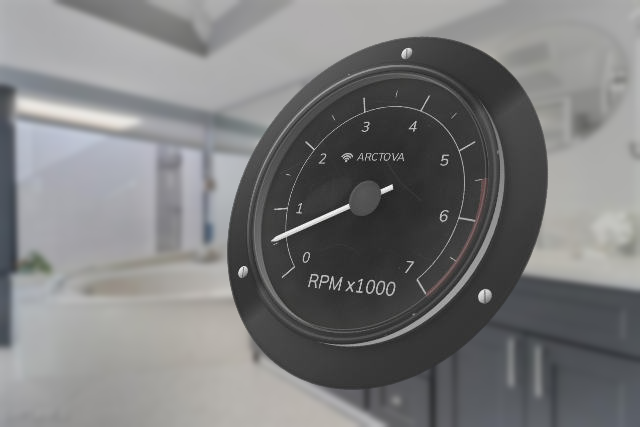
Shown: 500
